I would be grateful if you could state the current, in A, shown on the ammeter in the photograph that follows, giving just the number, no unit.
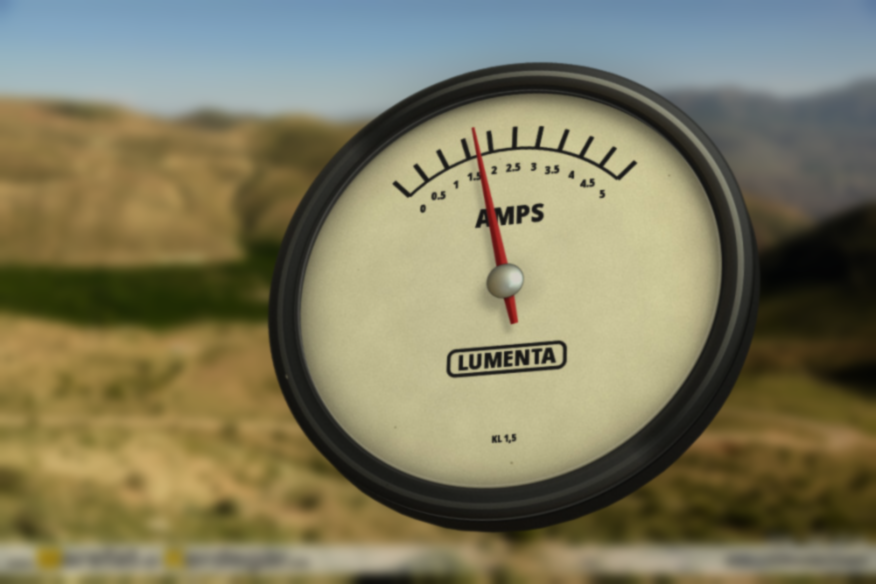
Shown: 1.75
